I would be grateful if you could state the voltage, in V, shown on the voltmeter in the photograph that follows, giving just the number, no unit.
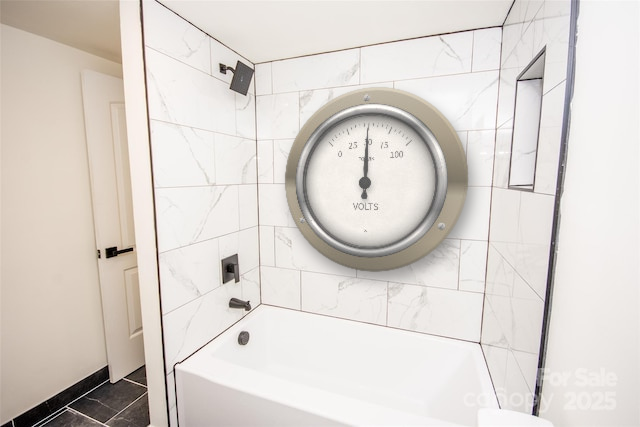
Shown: 50
